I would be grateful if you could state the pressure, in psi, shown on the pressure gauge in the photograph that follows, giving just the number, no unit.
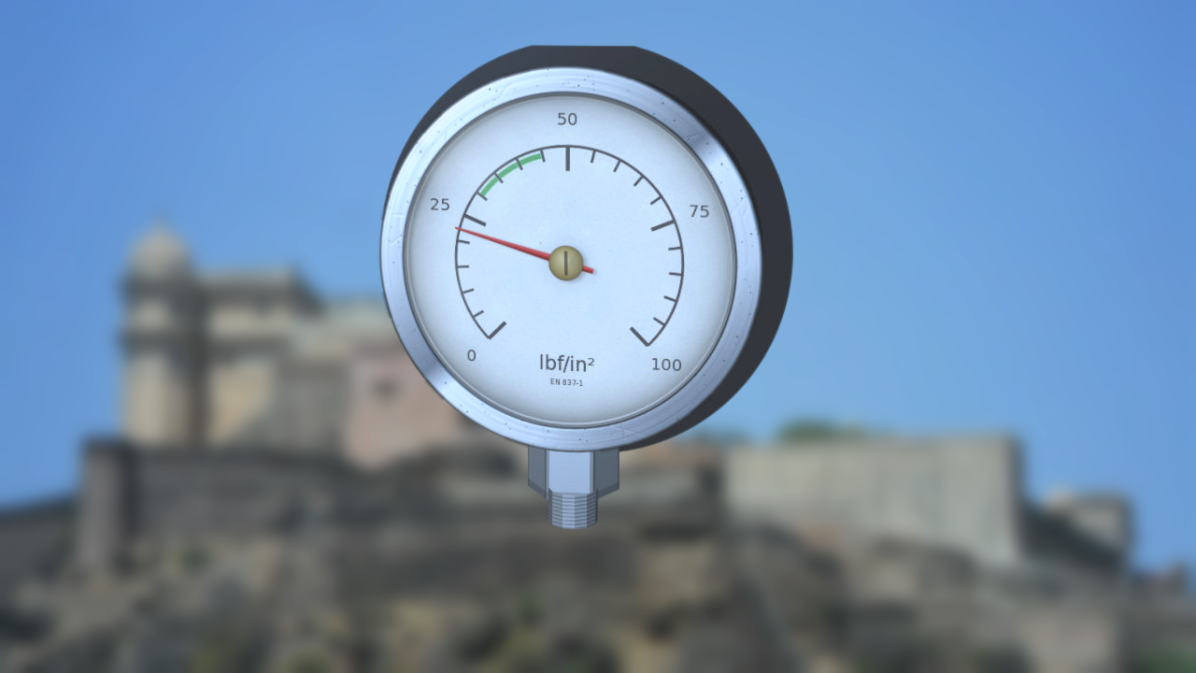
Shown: 22.5
